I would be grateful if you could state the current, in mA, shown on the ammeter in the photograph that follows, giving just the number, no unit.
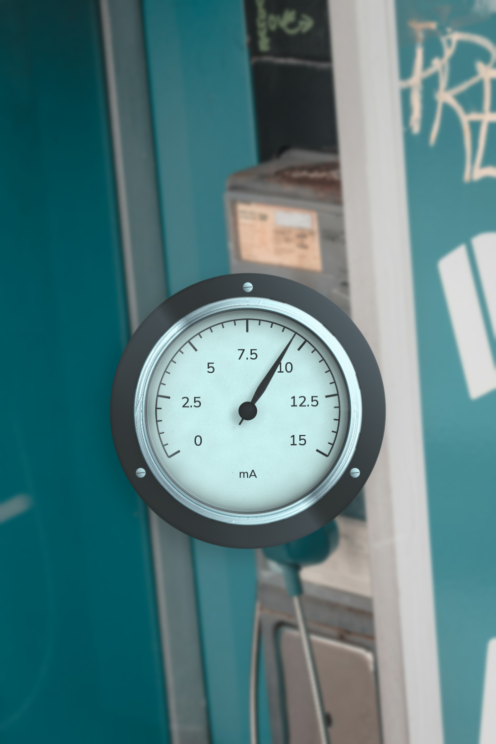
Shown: 9.5
